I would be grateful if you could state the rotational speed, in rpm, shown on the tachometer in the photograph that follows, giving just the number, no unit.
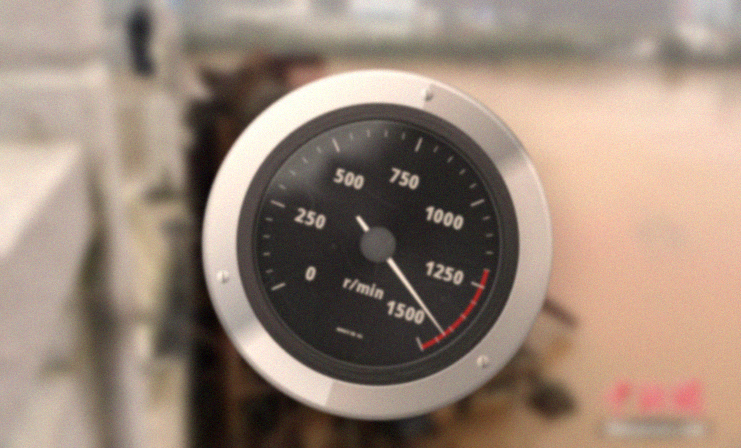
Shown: 1425
